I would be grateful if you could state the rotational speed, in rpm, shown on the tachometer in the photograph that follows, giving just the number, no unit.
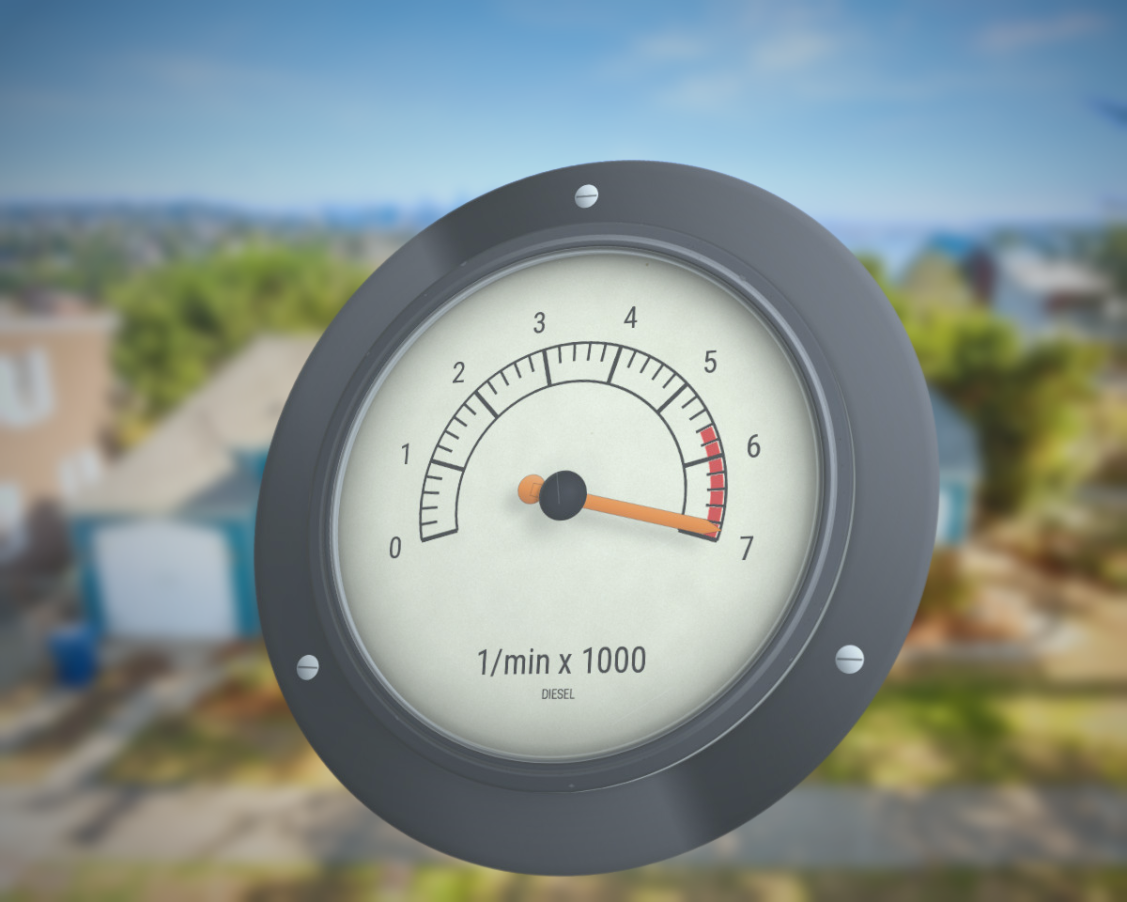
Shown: 6900
